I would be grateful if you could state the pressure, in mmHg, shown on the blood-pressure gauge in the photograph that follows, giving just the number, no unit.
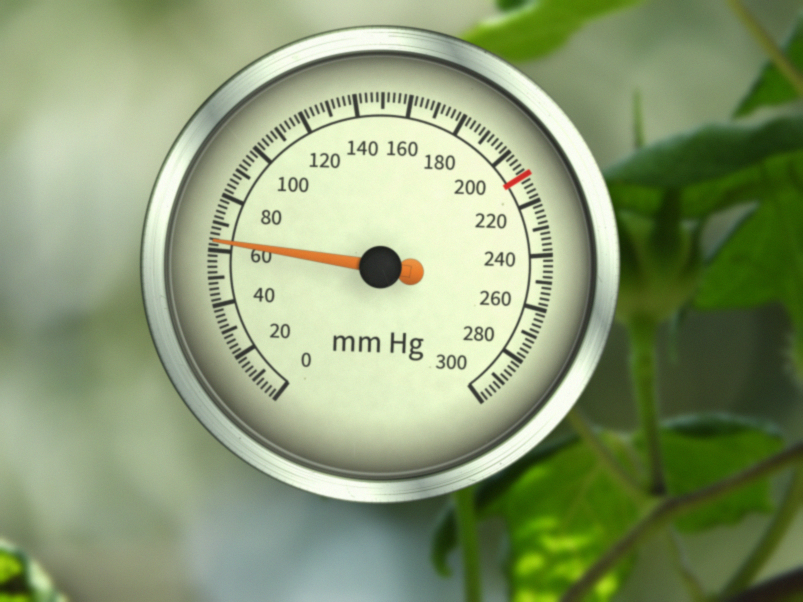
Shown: 64
